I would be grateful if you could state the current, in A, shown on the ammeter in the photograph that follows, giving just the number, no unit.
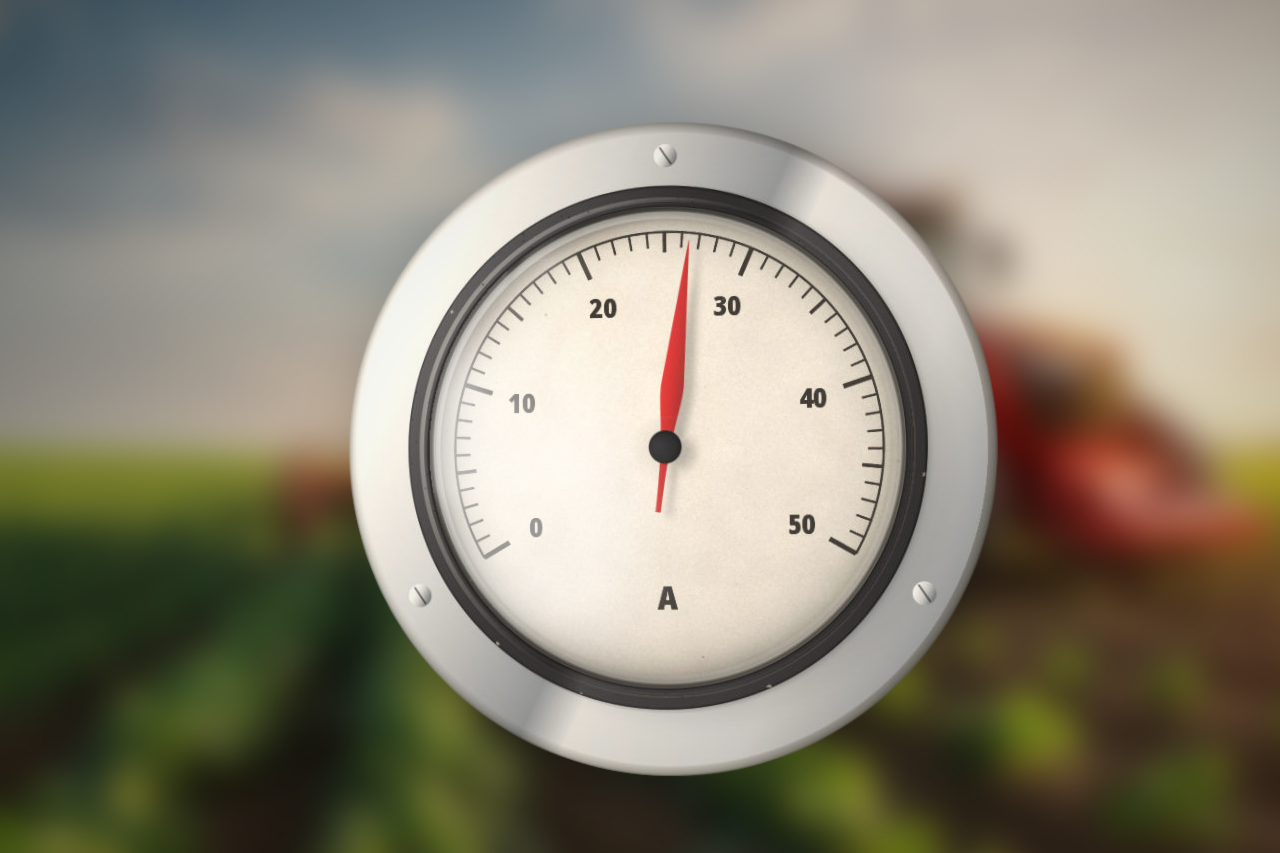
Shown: 26.5
